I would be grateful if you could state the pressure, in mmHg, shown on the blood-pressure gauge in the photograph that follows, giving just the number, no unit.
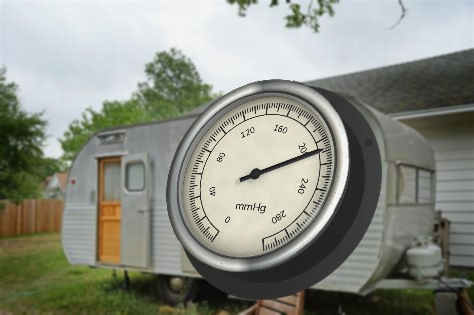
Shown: 210
